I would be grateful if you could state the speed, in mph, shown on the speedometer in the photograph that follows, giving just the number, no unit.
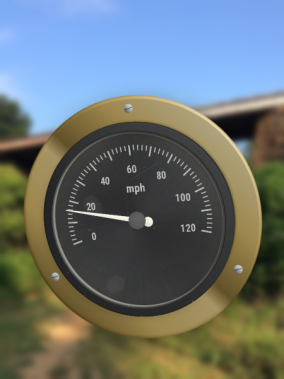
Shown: 16
